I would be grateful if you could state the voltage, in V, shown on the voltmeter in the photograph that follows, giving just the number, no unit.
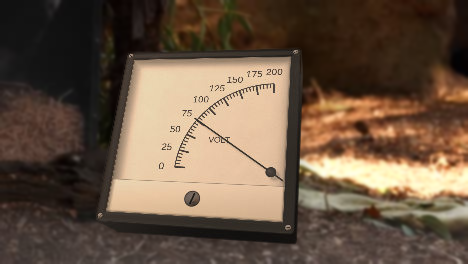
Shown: 75
